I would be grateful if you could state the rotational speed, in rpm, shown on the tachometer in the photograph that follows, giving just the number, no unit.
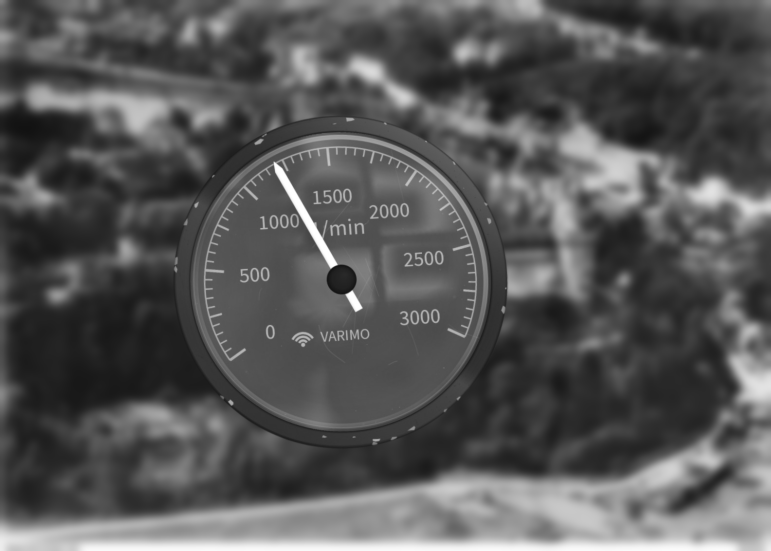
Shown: 1200
